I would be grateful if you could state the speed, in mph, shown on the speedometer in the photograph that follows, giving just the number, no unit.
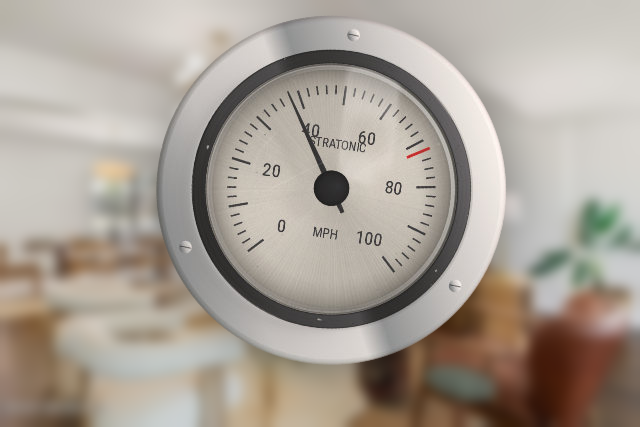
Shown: 38
